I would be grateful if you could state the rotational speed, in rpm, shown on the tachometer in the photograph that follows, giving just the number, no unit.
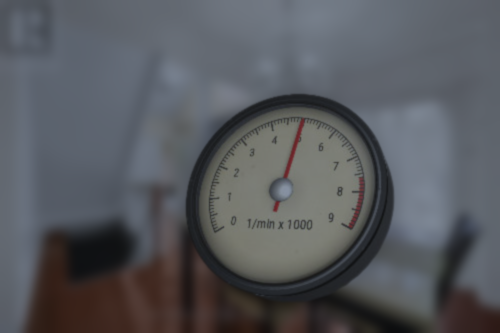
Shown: 5000
